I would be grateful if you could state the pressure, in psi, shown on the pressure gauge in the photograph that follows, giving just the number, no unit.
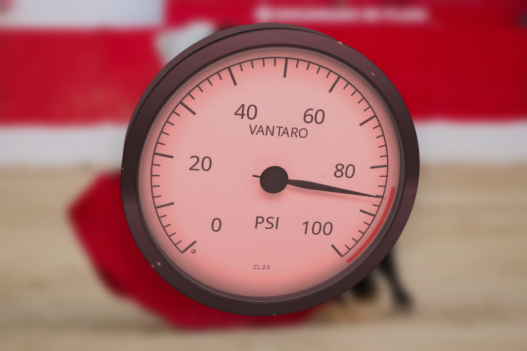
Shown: 86
